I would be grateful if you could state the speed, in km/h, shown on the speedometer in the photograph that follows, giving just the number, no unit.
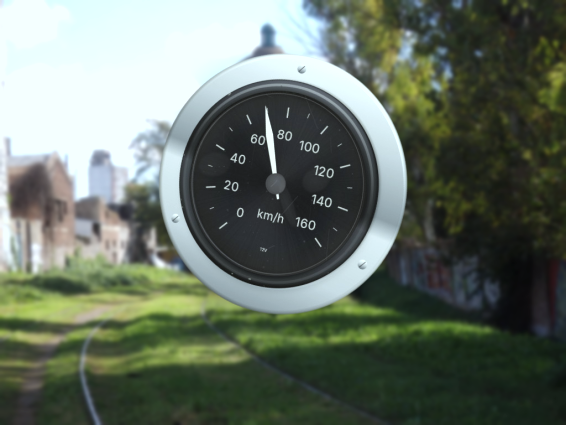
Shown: 70
